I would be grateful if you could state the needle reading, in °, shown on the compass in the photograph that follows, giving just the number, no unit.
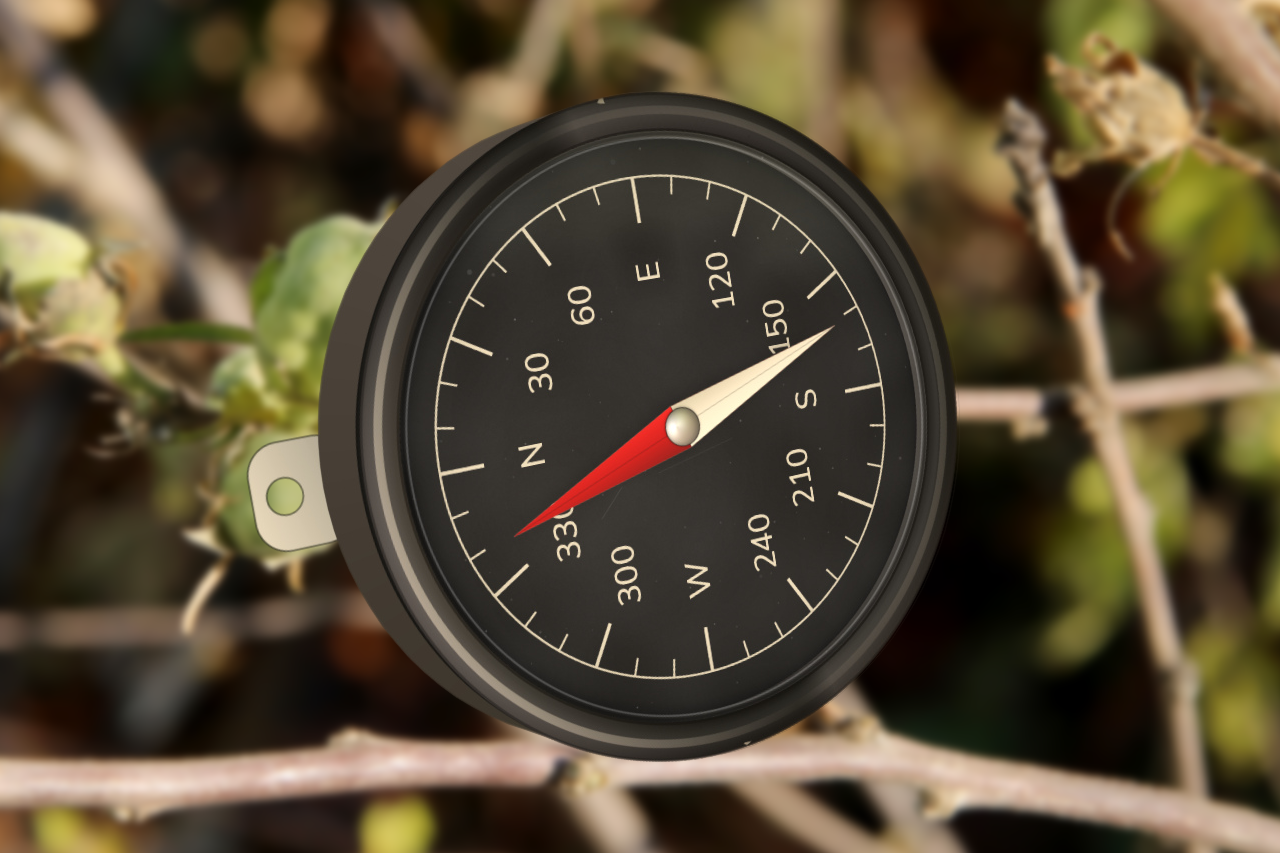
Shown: 340
